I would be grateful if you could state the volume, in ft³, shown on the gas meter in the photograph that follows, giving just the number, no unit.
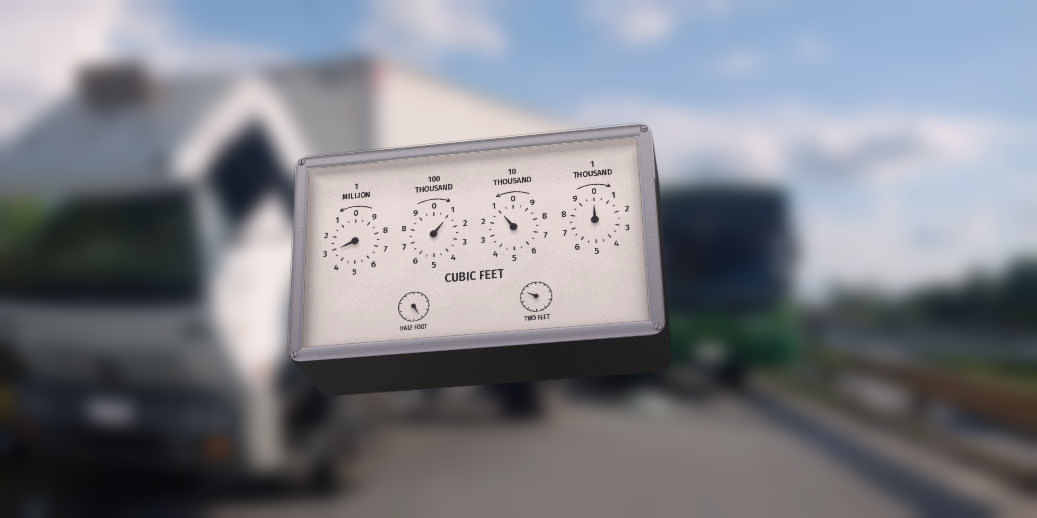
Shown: 311000
